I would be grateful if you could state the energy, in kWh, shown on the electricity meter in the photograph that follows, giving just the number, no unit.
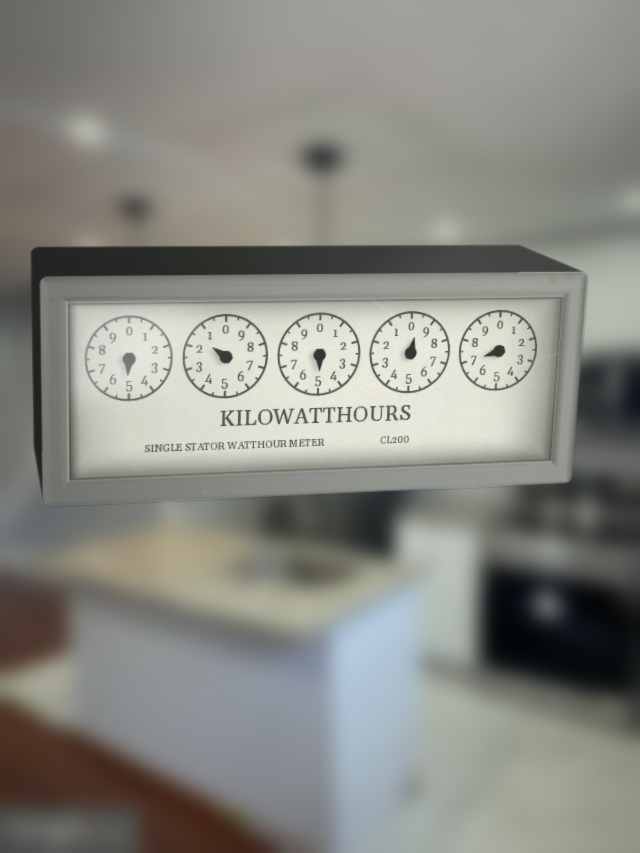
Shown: 51497
